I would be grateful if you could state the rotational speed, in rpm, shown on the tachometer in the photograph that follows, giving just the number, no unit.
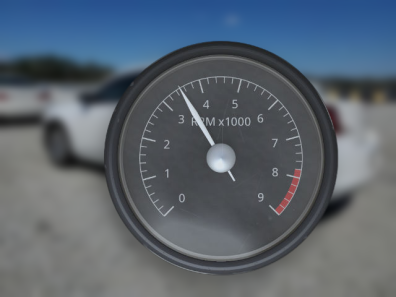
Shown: 3500
